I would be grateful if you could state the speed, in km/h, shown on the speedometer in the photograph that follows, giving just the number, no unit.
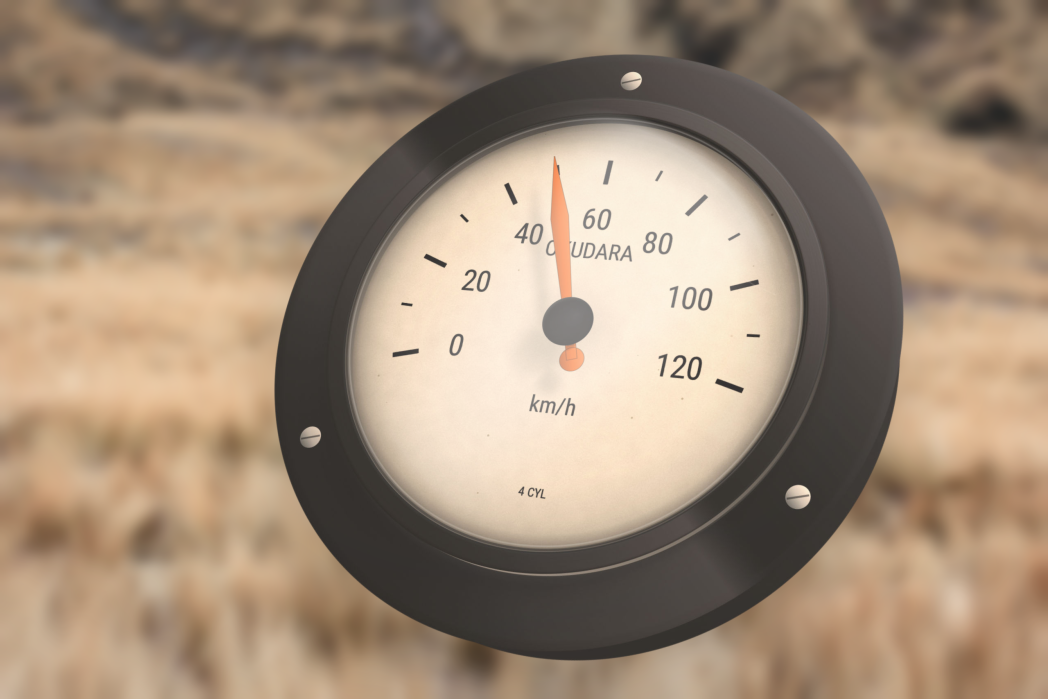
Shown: 50
